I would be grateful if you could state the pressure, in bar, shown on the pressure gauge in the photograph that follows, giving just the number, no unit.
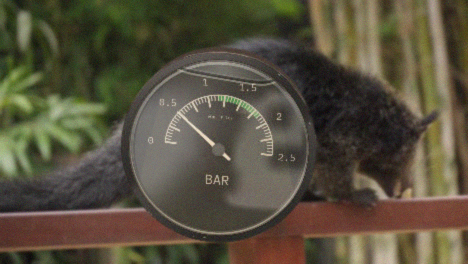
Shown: 0.5
